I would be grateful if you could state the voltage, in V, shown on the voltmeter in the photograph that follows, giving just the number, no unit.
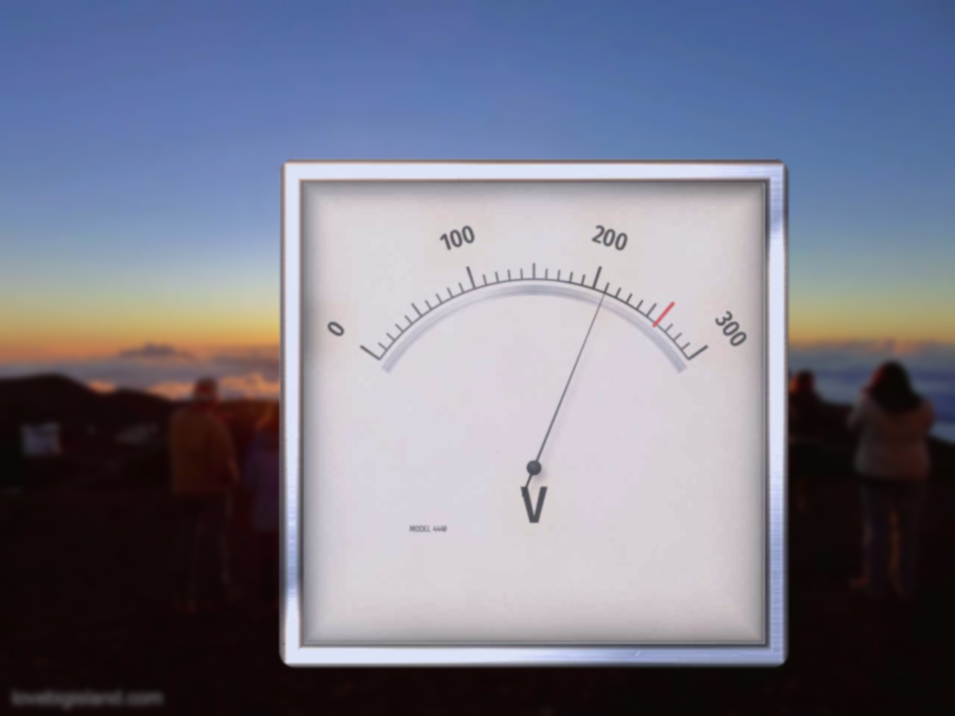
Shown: 210
